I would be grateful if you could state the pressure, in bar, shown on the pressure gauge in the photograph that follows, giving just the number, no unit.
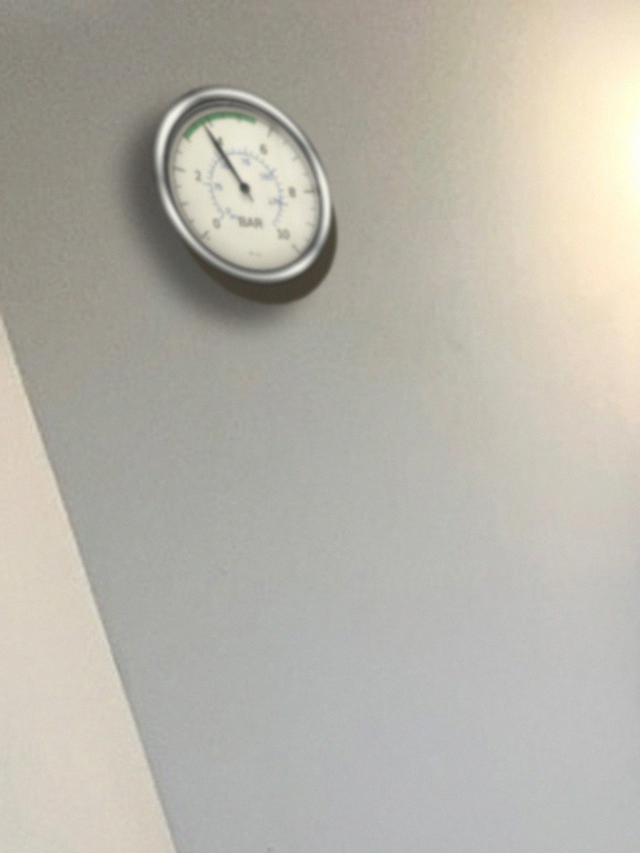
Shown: 3.75
